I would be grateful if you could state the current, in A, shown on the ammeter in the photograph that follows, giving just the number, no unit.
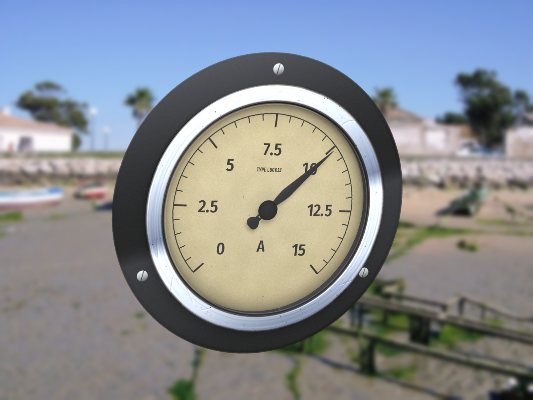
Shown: 10
